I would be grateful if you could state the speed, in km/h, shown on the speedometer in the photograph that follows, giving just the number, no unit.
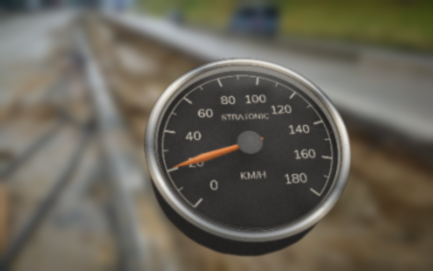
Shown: 20
